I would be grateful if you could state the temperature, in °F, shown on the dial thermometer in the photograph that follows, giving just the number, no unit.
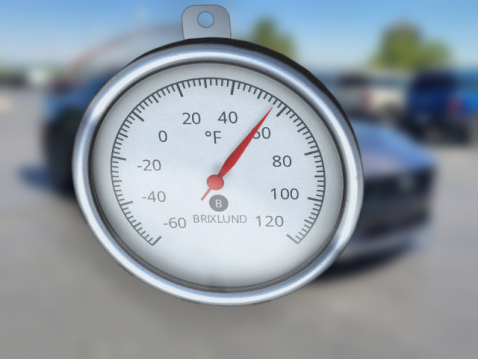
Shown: 56
